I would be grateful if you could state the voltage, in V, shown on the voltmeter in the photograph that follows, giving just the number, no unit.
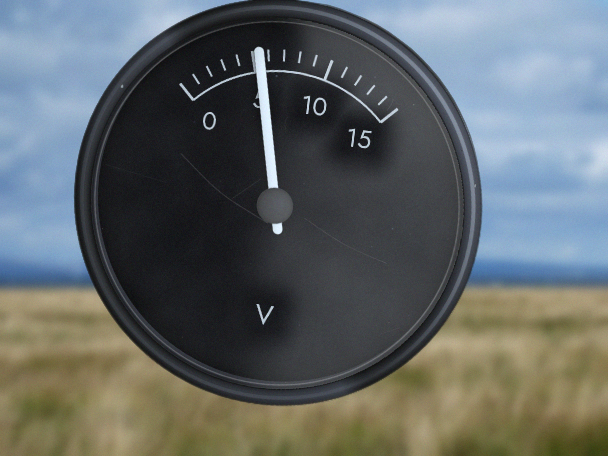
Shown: 5.5
